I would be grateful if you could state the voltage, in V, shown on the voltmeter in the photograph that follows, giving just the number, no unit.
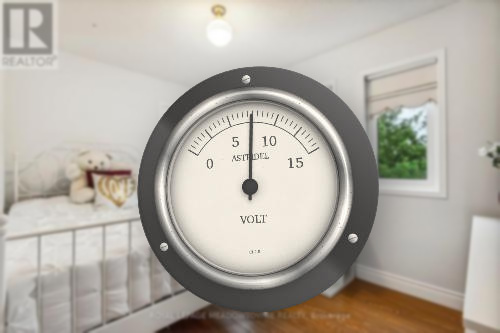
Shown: 7.5
